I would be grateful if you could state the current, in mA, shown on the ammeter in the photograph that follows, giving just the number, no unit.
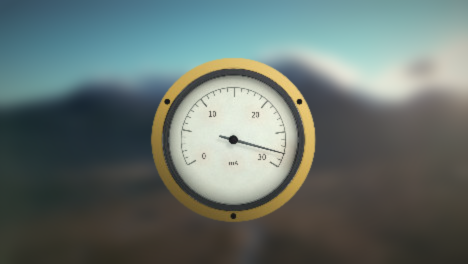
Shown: 28
